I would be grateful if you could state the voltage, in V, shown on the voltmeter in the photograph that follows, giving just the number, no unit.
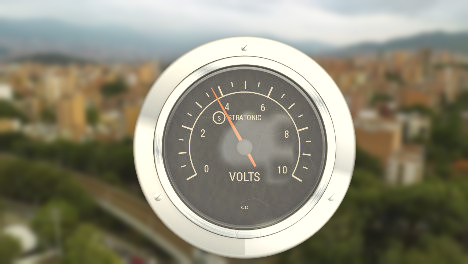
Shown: 3.75
